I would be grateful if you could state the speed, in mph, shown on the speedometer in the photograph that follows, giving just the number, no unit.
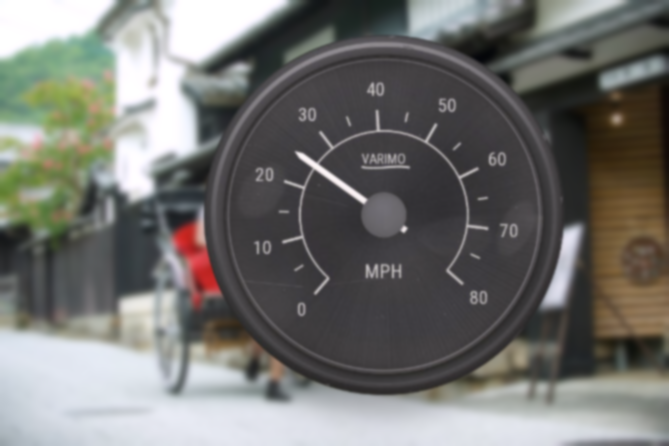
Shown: 25
